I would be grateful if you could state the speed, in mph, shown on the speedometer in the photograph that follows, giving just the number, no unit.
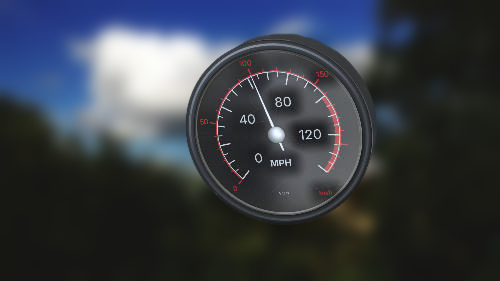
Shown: 62.5
